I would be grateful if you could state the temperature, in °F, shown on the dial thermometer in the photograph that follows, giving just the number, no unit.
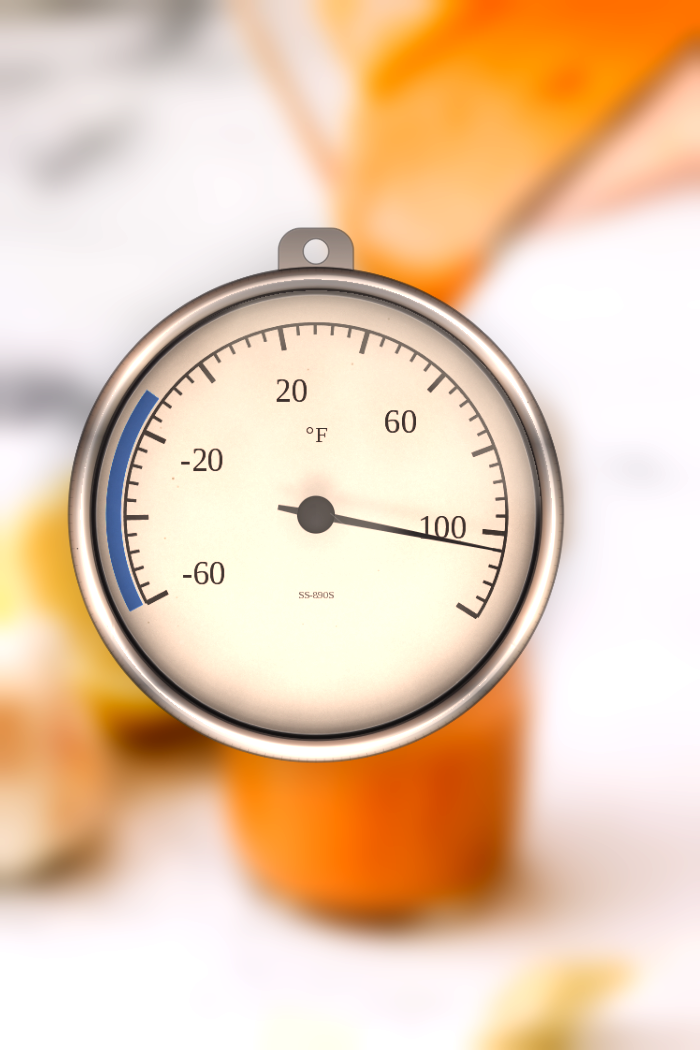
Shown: 104
